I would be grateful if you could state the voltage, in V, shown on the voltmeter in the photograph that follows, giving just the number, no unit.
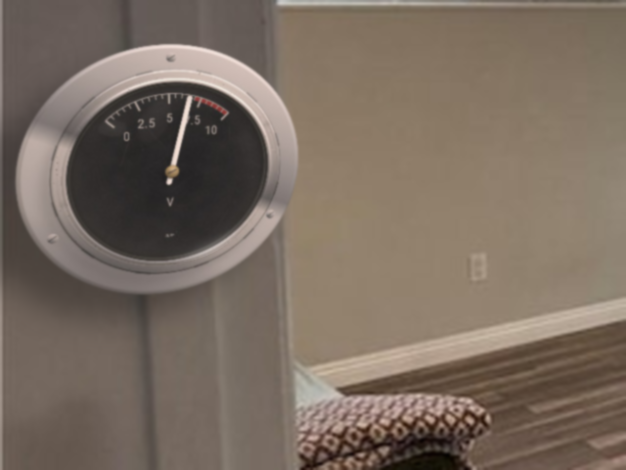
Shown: 6.5
